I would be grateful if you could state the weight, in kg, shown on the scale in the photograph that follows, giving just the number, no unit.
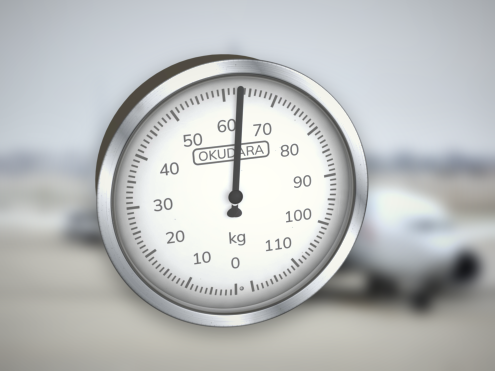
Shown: 63
